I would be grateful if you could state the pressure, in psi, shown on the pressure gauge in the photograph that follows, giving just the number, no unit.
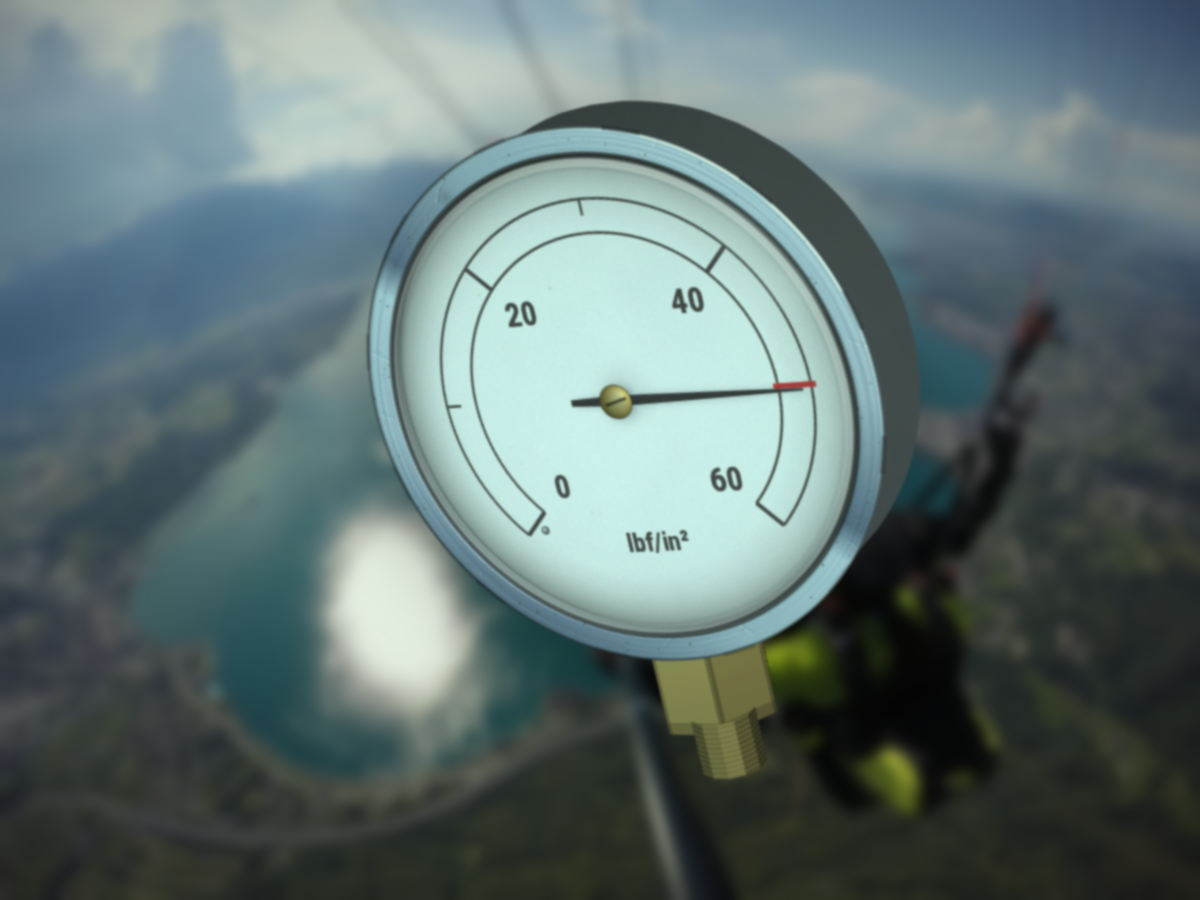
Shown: 50
